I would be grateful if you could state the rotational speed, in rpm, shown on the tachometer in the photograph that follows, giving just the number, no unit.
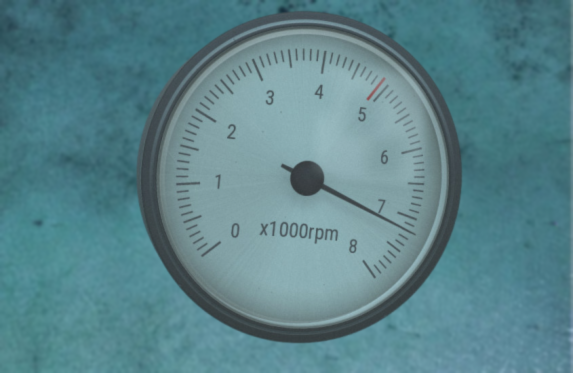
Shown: 7200
